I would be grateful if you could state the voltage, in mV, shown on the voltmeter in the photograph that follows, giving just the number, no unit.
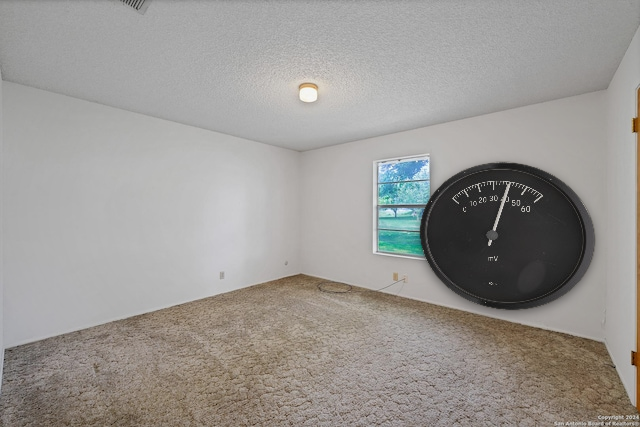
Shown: 40
